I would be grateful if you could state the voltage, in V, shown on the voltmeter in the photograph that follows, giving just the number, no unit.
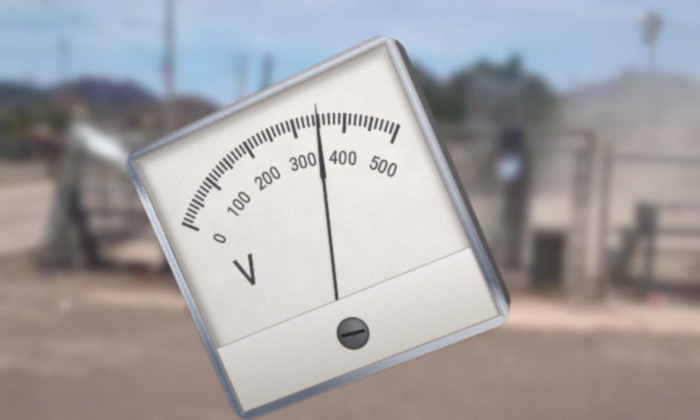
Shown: 350
